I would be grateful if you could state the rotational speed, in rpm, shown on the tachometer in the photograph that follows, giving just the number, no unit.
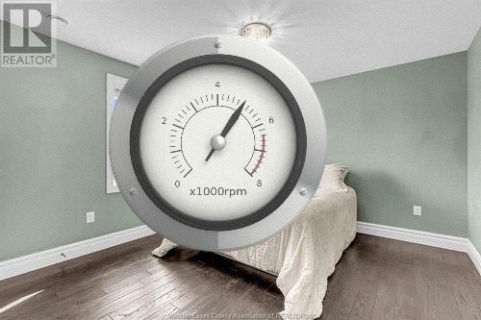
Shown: 5000
